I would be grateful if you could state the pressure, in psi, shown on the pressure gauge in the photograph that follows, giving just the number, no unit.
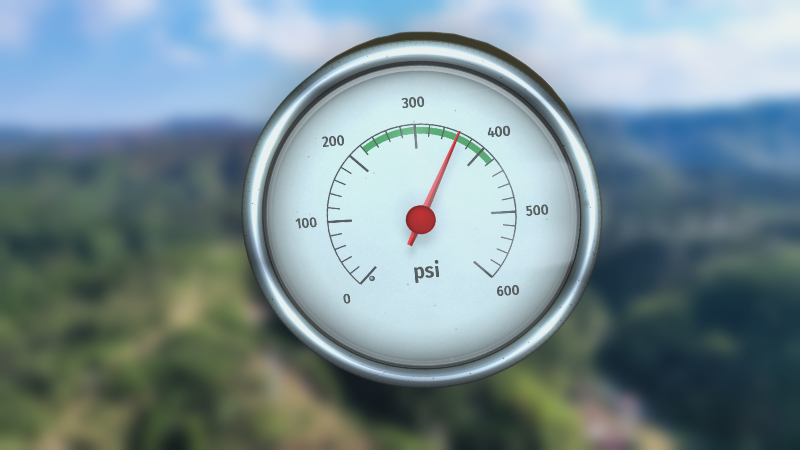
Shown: 360
